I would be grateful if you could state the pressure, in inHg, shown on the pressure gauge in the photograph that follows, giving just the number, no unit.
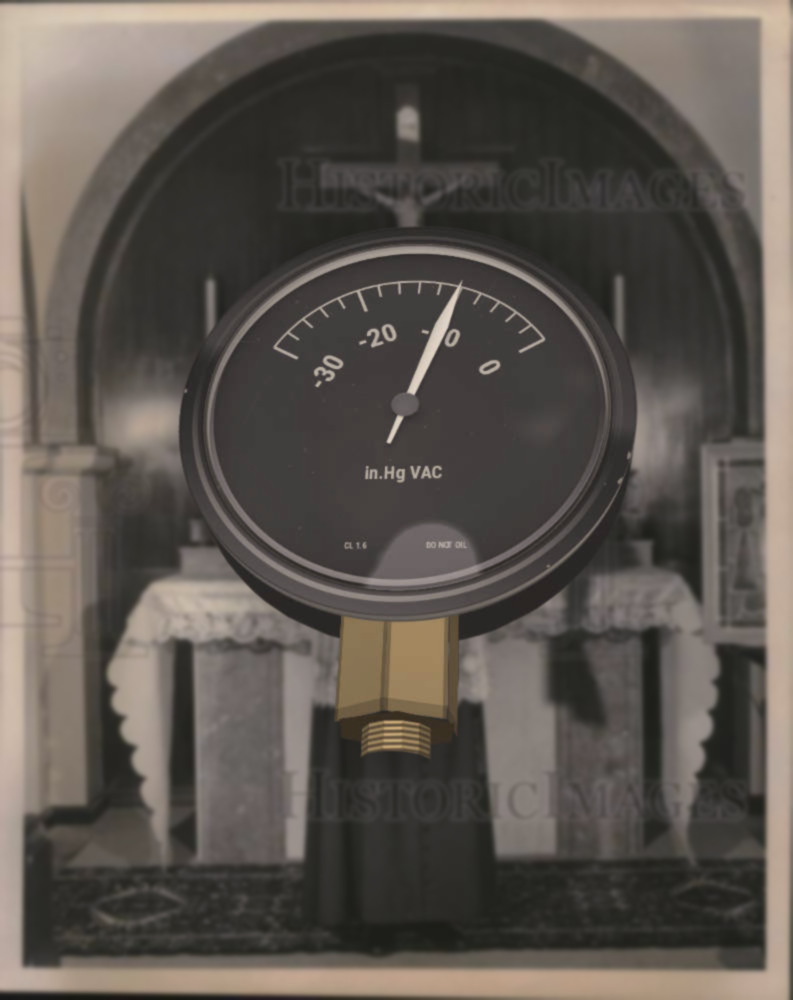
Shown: -10
